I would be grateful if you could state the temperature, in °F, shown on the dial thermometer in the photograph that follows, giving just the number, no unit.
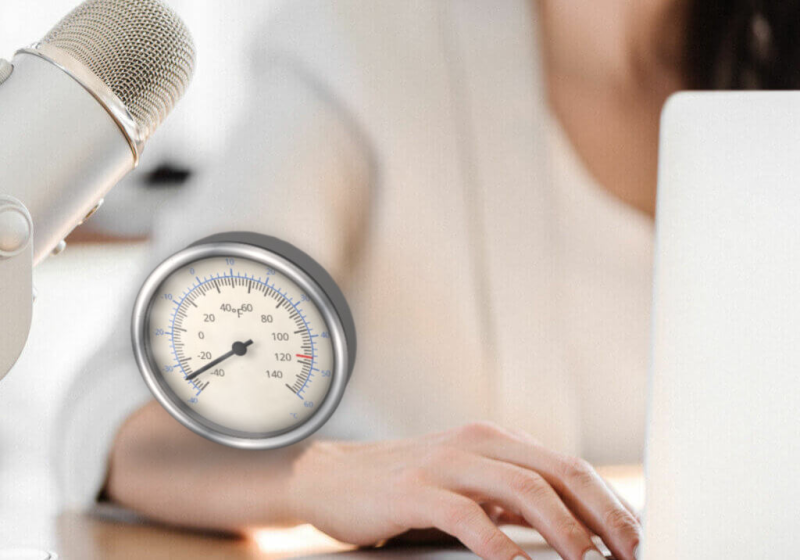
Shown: -30
